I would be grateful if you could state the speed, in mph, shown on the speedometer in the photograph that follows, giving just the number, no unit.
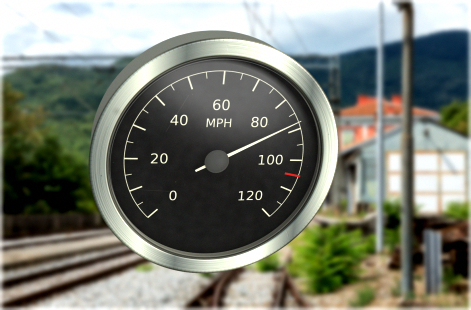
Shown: 87.5
